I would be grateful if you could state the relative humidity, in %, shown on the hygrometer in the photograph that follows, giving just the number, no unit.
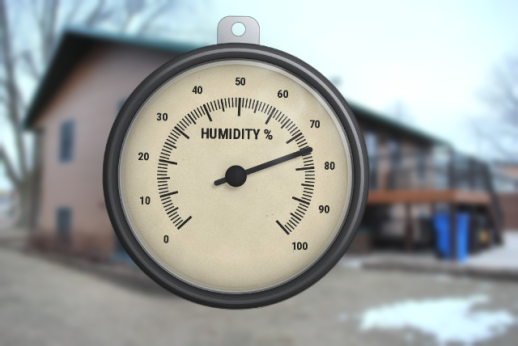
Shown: 75
